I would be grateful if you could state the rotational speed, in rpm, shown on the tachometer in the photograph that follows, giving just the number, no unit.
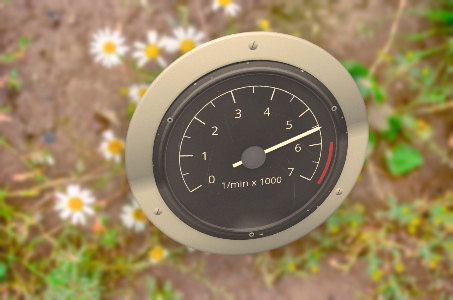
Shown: 5500
